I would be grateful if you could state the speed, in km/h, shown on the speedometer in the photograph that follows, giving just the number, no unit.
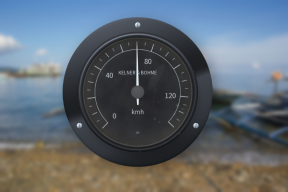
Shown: 70
